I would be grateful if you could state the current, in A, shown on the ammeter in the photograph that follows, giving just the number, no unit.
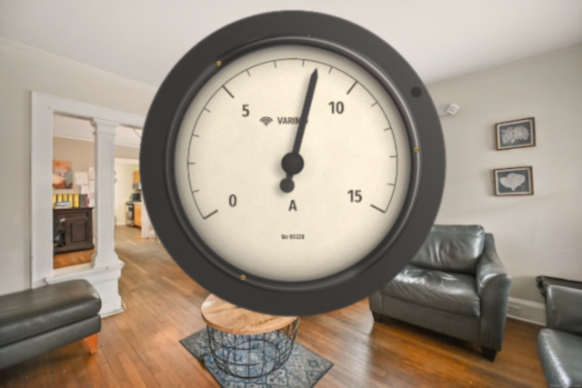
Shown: 8.5
